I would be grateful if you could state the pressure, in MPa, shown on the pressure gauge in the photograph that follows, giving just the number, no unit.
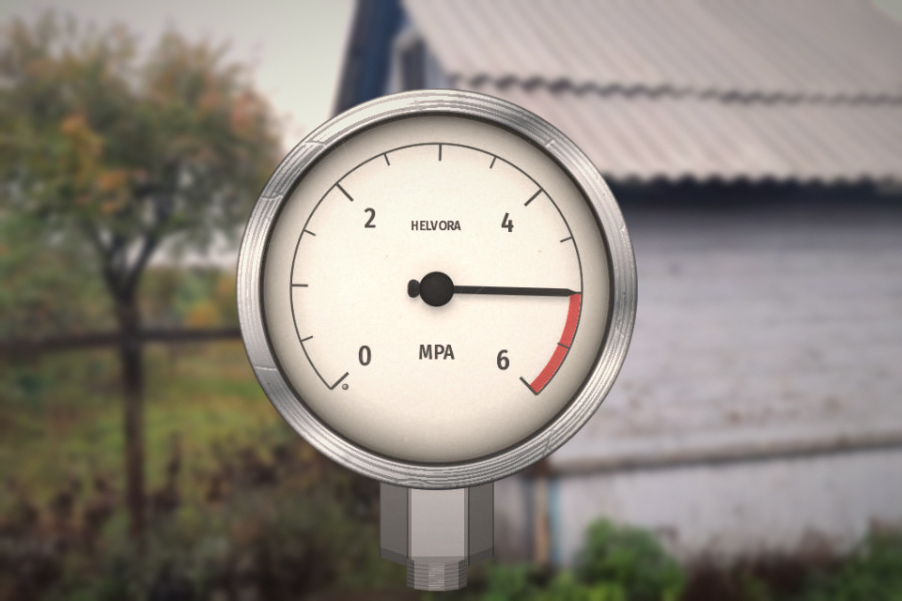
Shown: 5
